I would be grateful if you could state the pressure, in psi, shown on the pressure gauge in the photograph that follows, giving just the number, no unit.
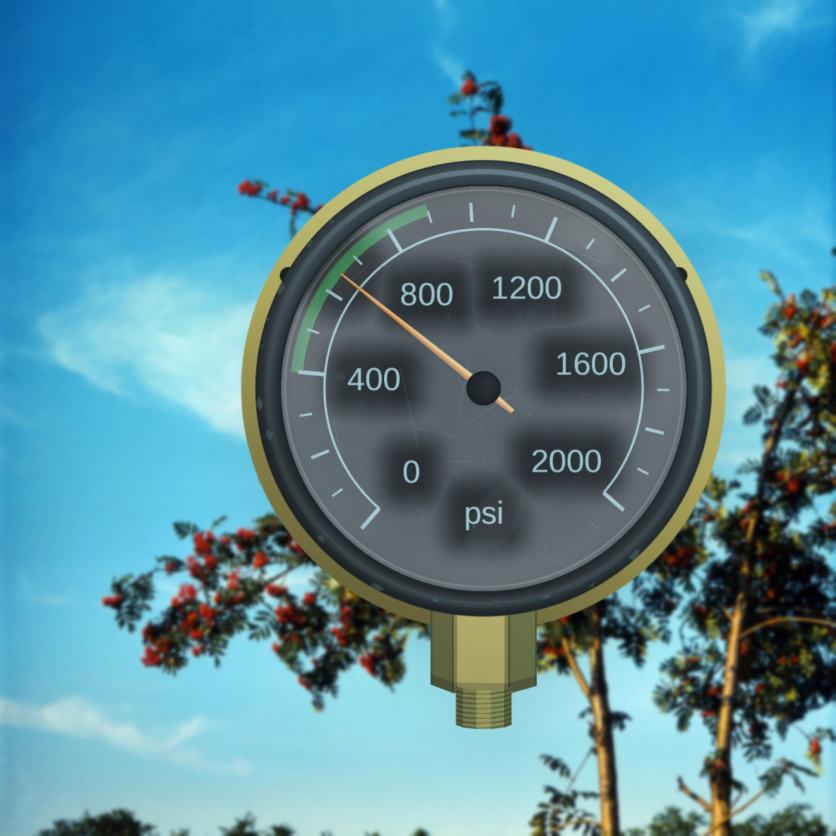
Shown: 650
